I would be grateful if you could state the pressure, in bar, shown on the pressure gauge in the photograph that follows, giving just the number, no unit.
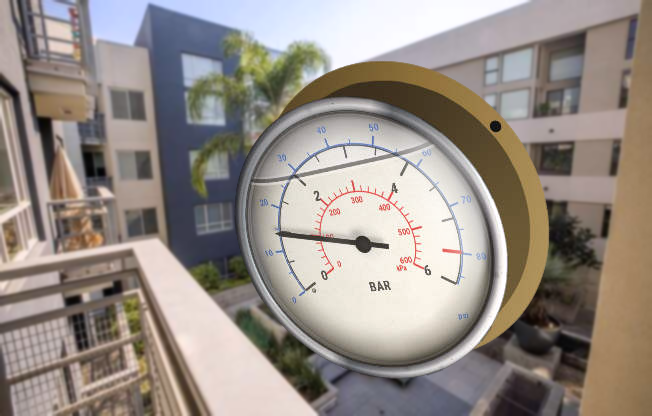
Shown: 1
